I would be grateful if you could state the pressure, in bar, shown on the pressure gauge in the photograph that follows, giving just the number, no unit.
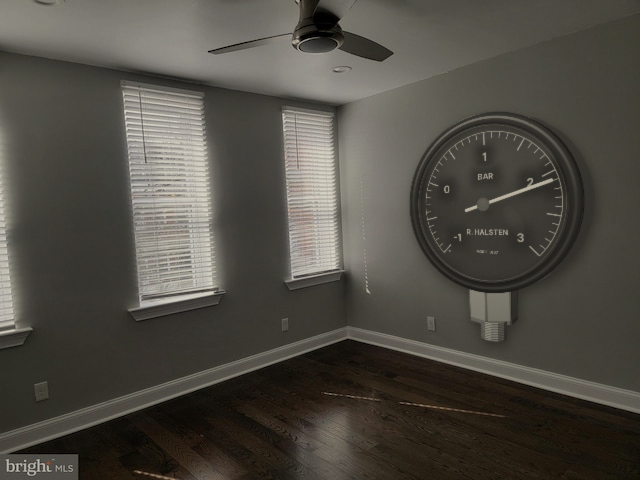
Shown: 2.1
